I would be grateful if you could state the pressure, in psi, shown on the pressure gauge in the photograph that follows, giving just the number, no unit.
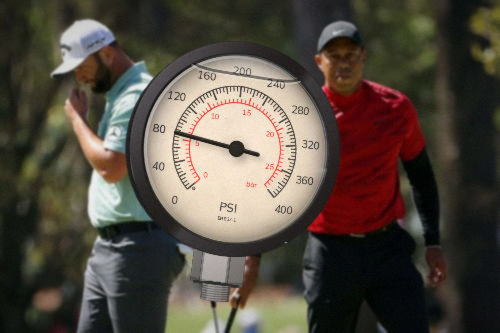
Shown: 80
